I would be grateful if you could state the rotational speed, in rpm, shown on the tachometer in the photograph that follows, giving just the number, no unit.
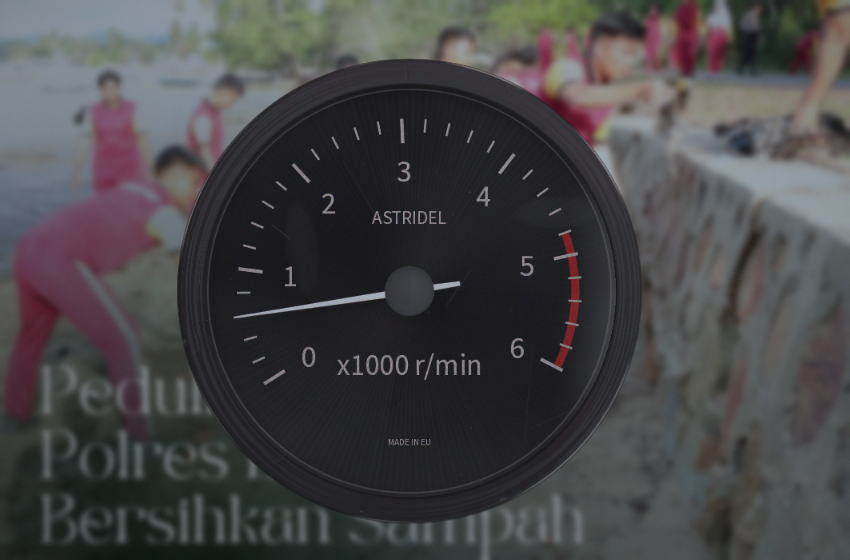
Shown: 600
